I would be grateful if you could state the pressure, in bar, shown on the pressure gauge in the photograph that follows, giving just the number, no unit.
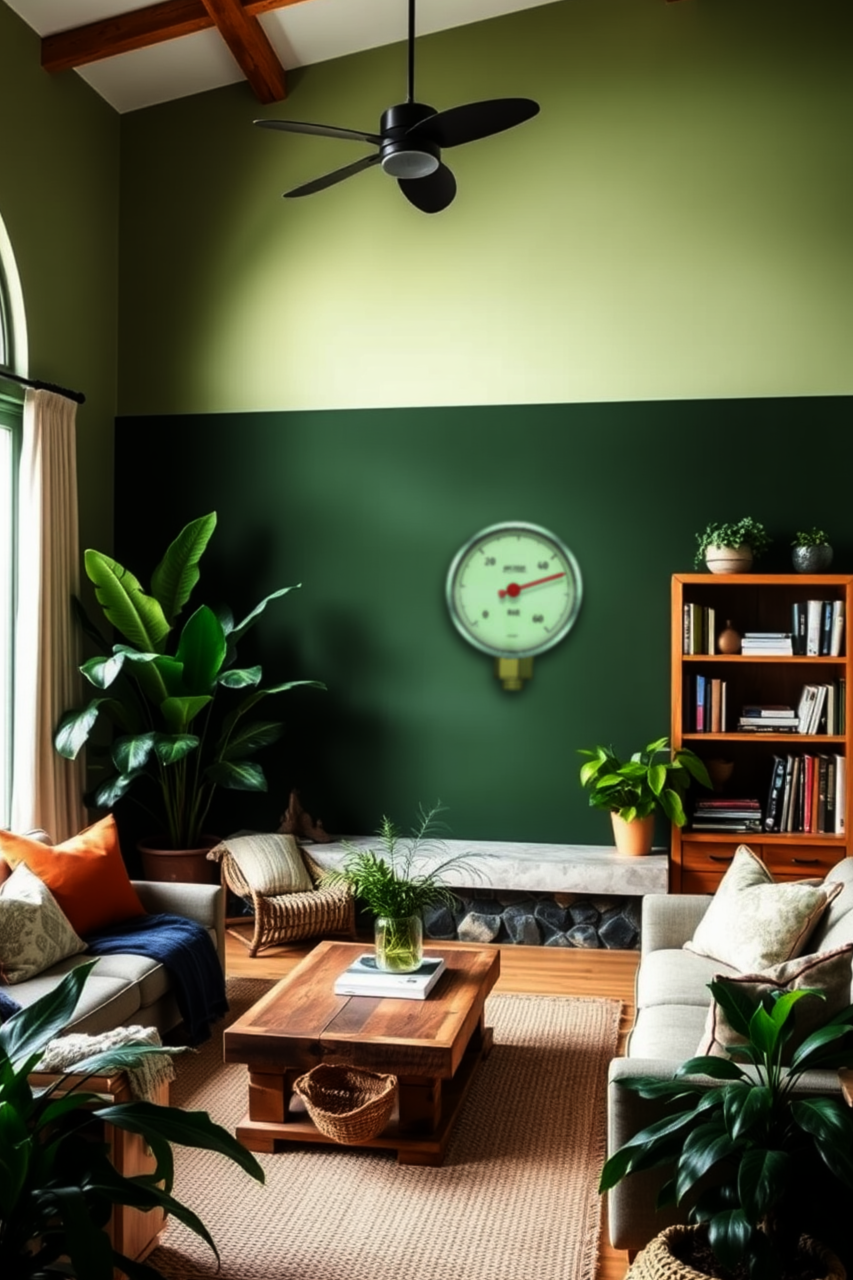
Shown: 45
